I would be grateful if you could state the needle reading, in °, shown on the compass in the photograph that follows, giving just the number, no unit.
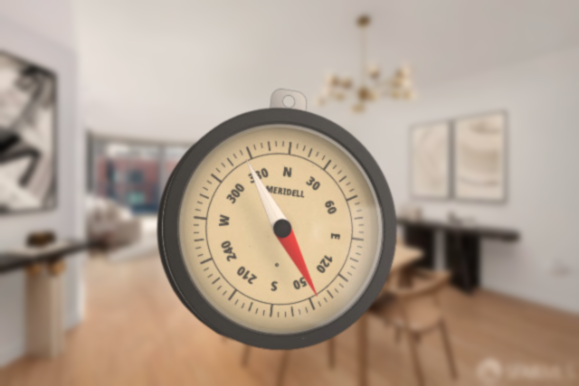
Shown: 145
